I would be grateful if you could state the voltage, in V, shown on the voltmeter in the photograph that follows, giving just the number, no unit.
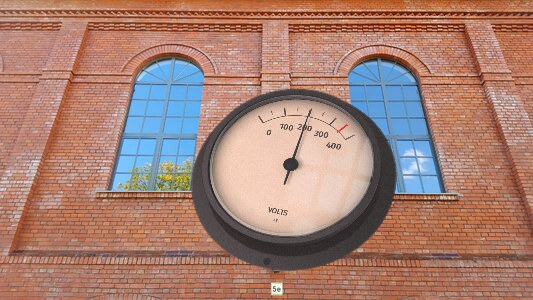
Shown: 200
